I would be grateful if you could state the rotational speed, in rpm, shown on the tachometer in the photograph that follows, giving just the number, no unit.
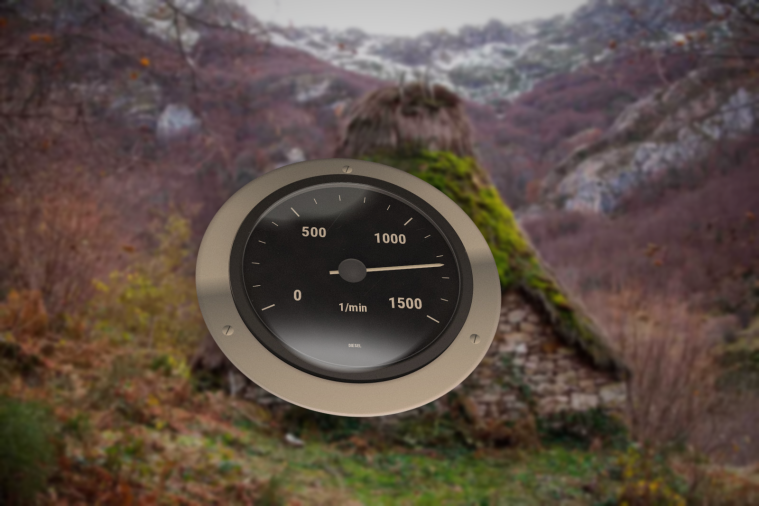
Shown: 1250
